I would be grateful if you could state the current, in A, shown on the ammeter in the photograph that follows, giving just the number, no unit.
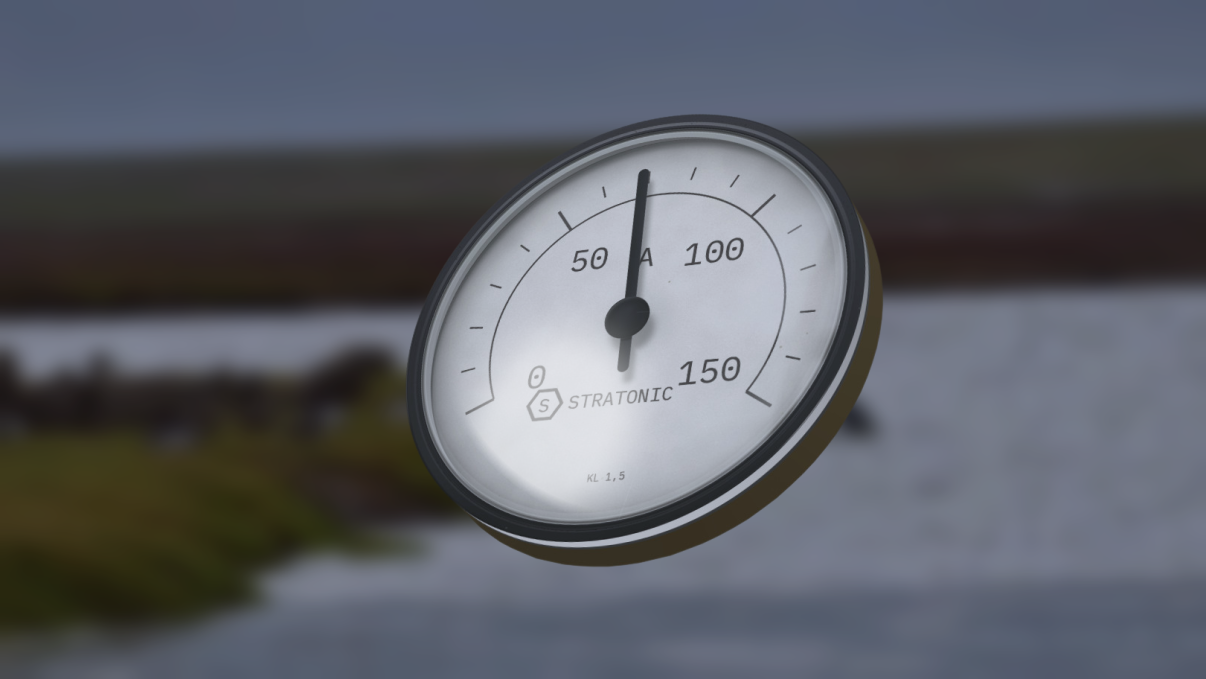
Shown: 70
